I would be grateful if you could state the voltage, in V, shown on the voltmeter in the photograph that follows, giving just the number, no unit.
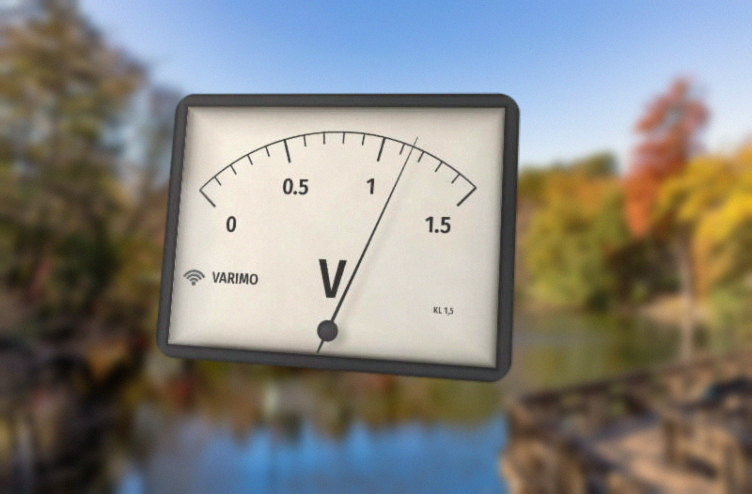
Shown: 1.15
